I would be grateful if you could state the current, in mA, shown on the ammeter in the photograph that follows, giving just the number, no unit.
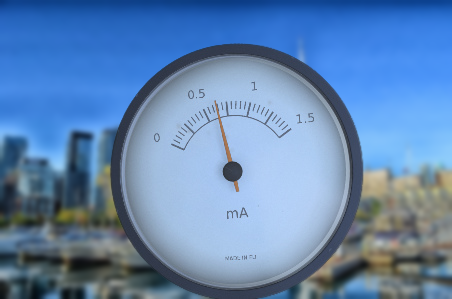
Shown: 0.65
